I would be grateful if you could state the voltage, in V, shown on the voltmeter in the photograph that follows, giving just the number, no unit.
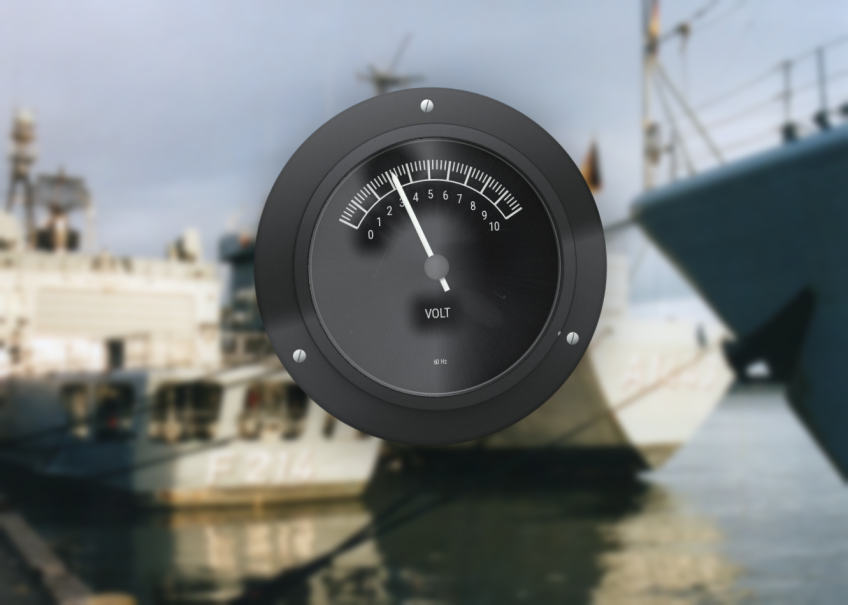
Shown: 3.2
